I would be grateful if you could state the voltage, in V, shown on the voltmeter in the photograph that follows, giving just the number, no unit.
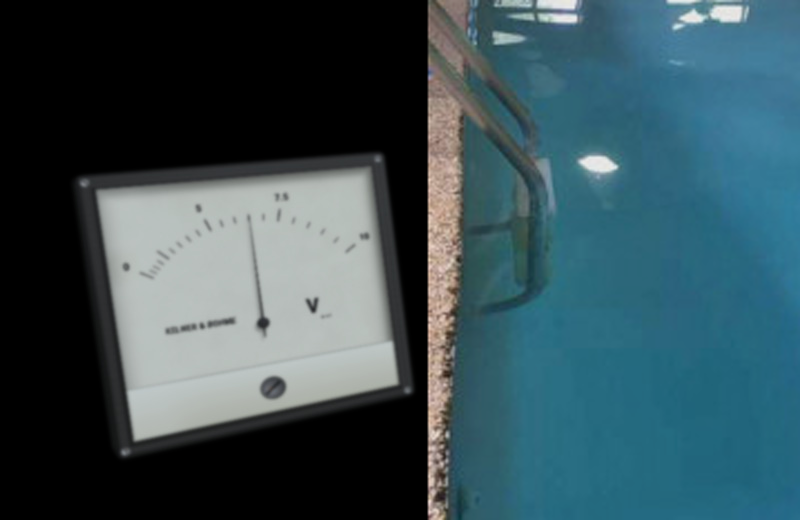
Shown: 6.5
